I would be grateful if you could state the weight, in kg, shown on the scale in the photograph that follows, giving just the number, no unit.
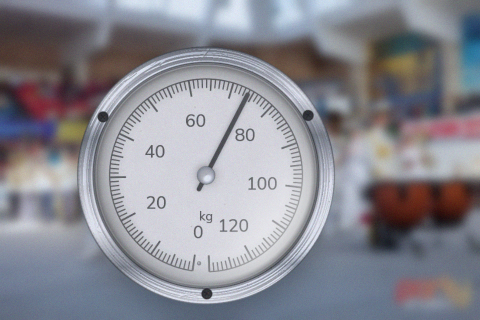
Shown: 74
